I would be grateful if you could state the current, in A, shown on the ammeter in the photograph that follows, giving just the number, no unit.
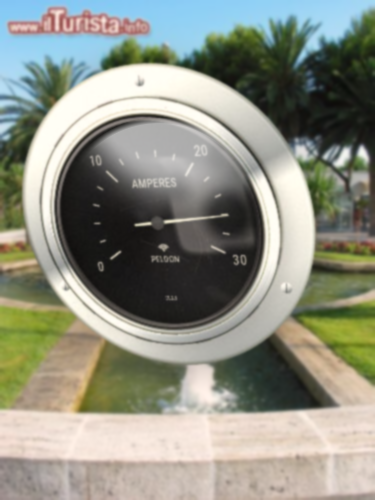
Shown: 26
